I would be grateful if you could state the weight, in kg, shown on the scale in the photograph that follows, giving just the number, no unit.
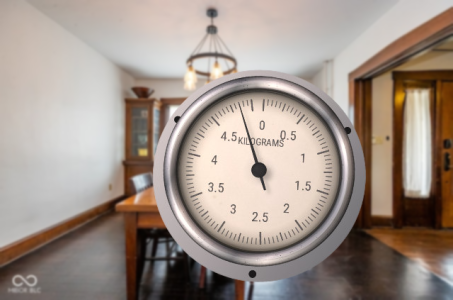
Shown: 4.85
